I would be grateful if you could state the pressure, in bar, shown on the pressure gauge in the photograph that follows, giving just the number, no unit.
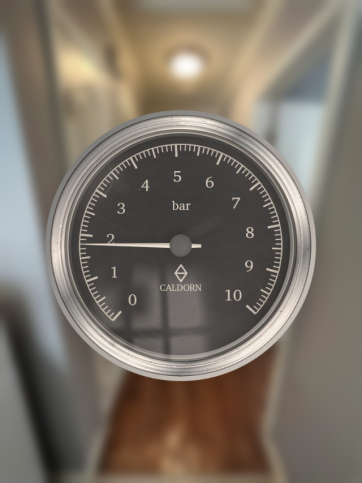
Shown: 1.8
